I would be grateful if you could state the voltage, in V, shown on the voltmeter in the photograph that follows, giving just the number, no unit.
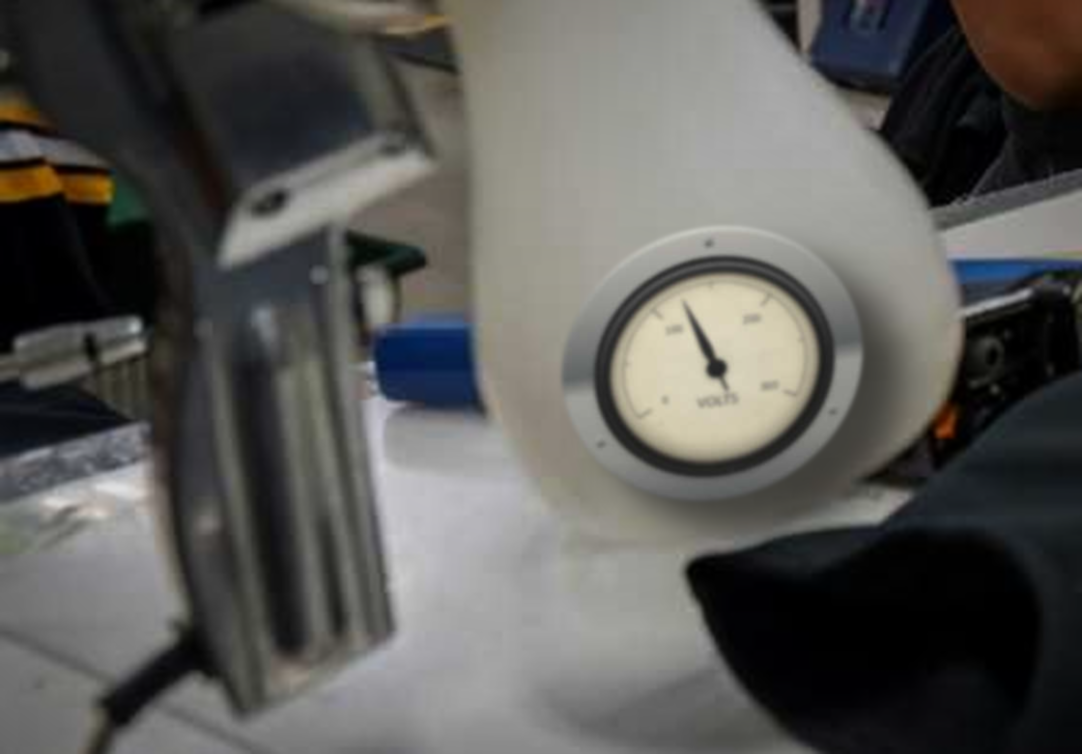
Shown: 125
